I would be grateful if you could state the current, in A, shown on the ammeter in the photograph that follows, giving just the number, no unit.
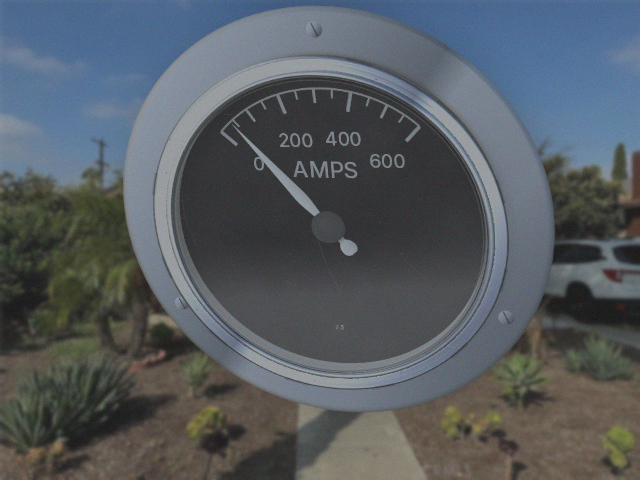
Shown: 50
